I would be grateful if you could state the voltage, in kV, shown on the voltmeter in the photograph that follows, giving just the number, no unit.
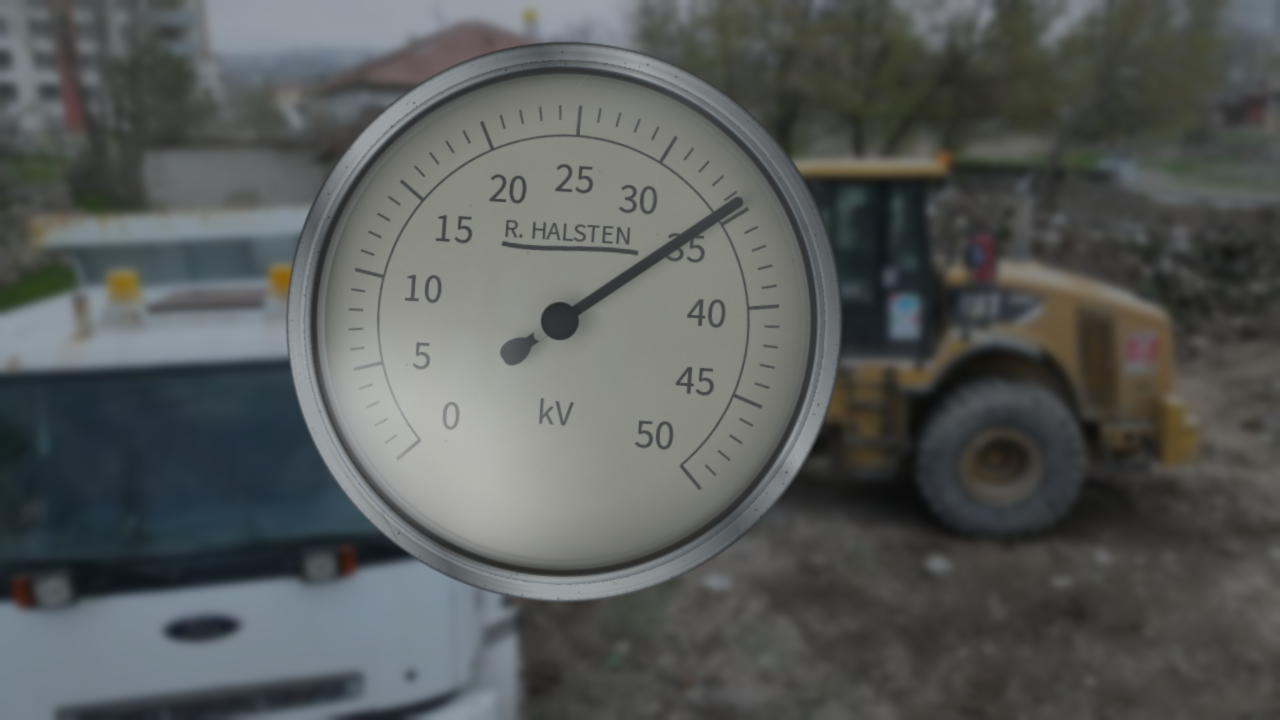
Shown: 34.5
